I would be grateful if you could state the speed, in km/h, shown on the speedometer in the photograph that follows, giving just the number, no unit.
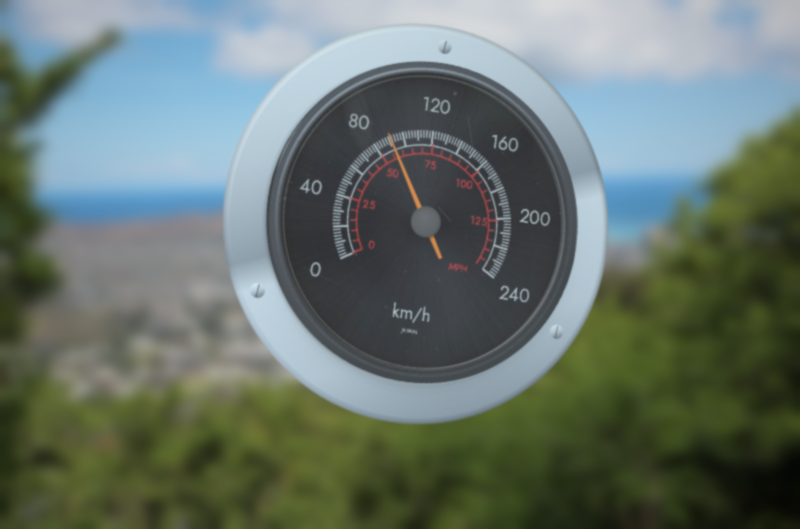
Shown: 90
